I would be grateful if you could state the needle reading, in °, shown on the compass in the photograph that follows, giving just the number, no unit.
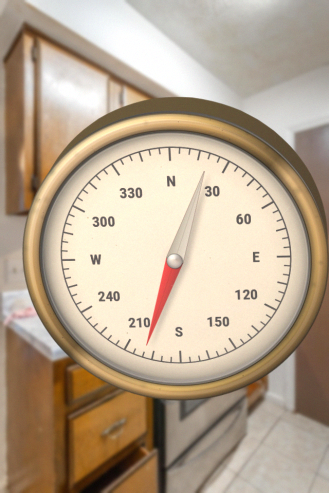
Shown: 200
